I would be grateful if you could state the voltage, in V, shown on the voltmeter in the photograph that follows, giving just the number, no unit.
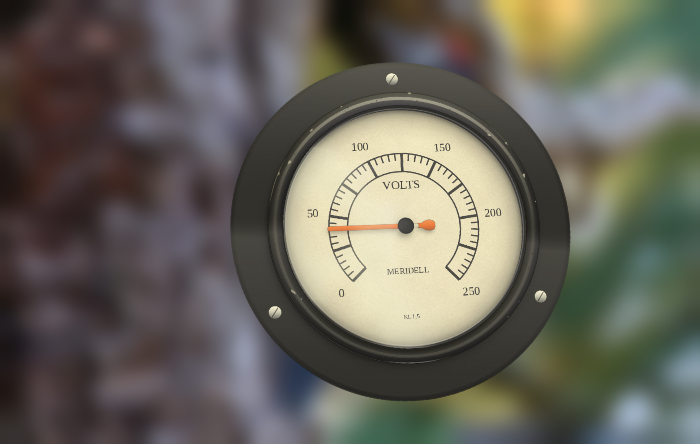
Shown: 40
